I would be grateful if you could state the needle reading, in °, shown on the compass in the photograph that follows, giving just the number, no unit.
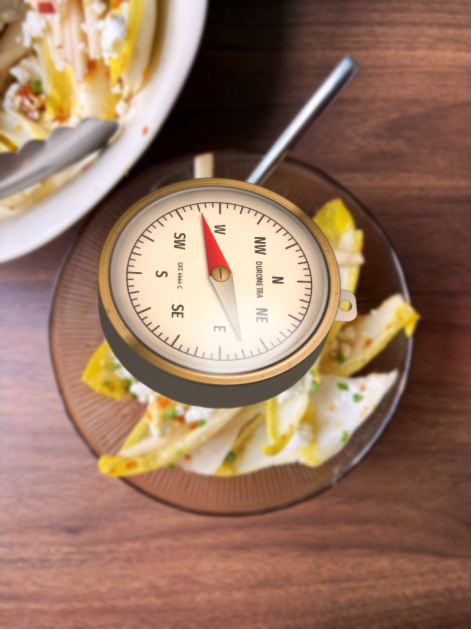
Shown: 255
